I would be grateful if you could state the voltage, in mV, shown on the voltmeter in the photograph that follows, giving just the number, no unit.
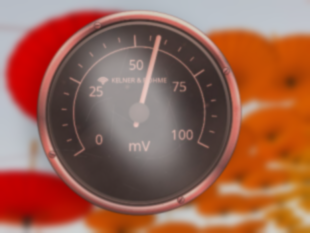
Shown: 57.5
